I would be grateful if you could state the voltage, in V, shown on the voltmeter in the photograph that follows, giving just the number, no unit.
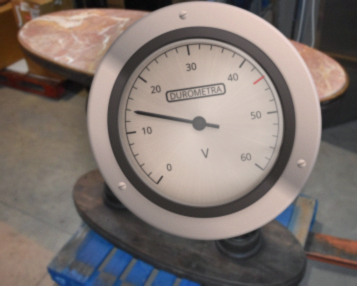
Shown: 14
